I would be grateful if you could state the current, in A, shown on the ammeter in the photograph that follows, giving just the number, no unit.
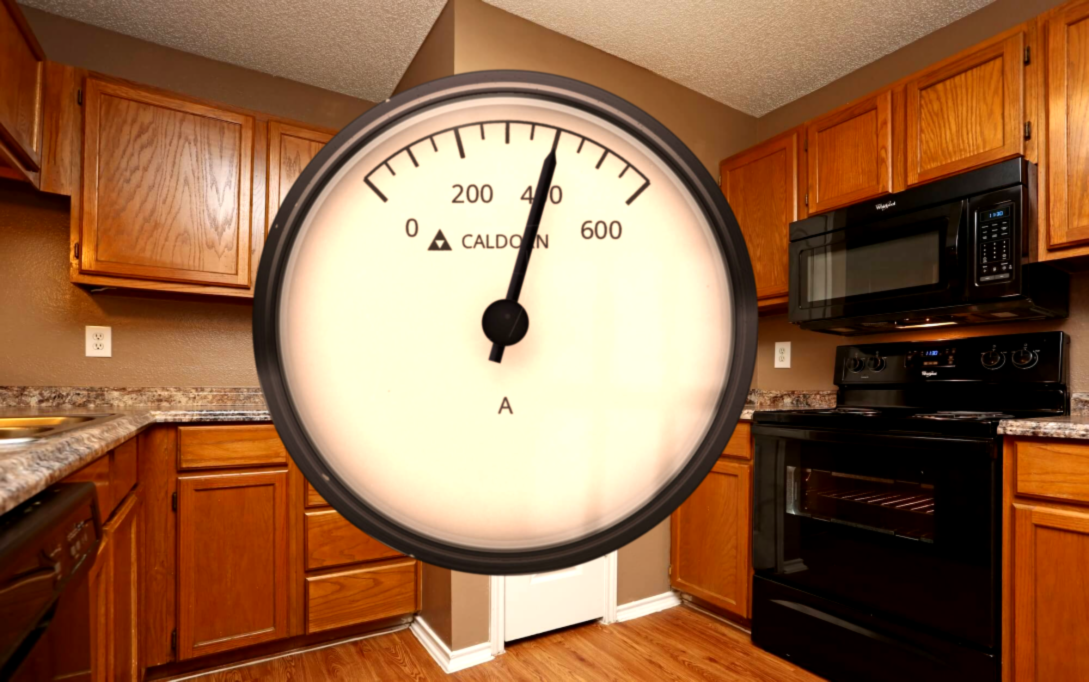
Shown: 400
